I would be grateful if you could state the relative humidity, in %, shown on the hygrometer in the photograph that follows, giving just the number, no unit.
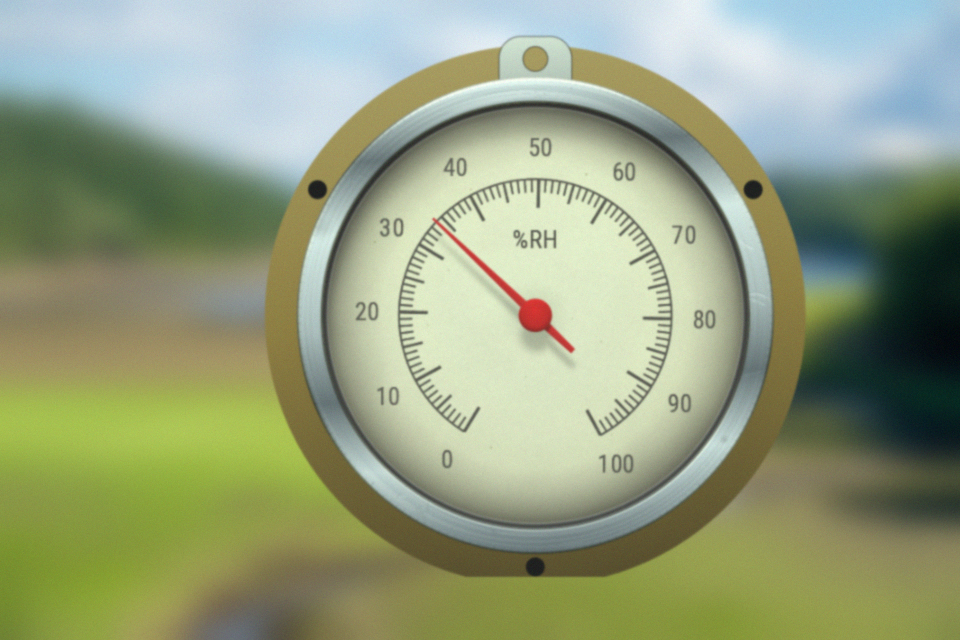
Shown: 34
